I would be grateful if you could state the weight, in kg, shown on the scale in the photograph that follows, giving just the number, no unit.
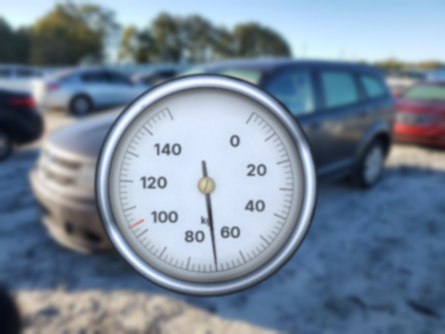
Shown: 70
